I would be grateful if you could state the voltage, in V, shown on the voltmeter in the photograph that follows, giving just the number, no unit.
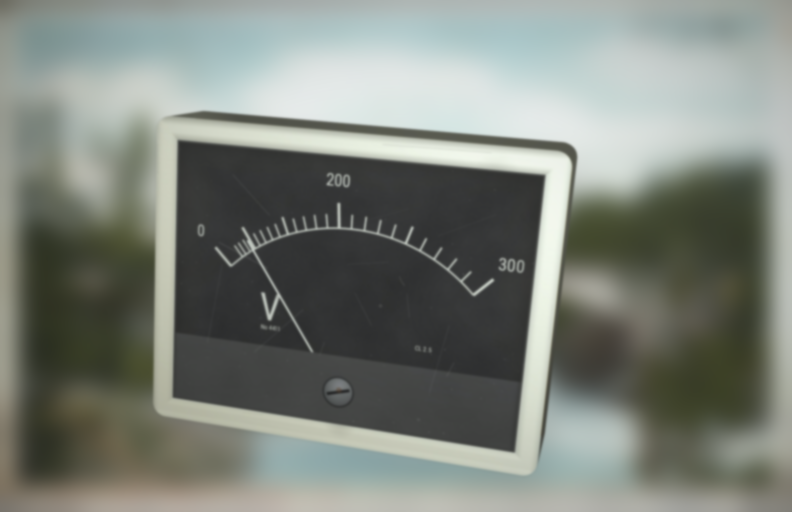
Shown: 100
